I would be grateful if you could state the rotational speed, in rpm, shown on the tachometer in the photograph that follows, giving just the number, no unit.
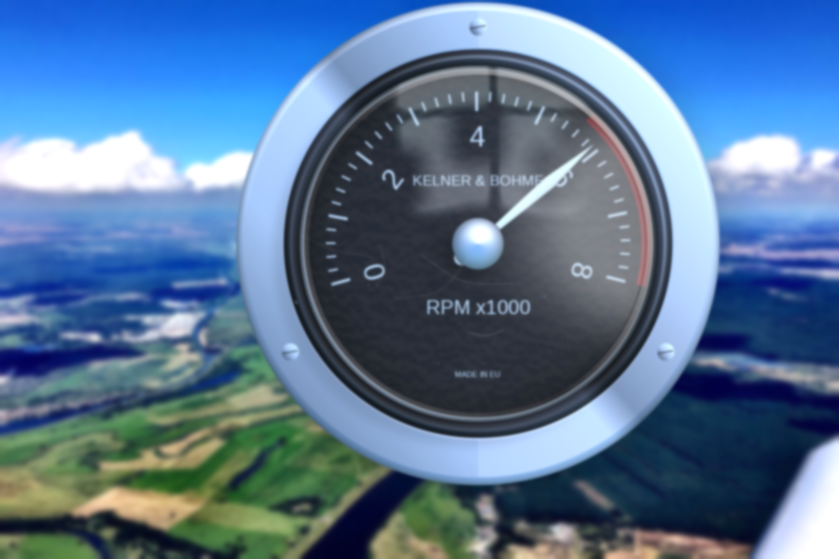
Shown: 5900
